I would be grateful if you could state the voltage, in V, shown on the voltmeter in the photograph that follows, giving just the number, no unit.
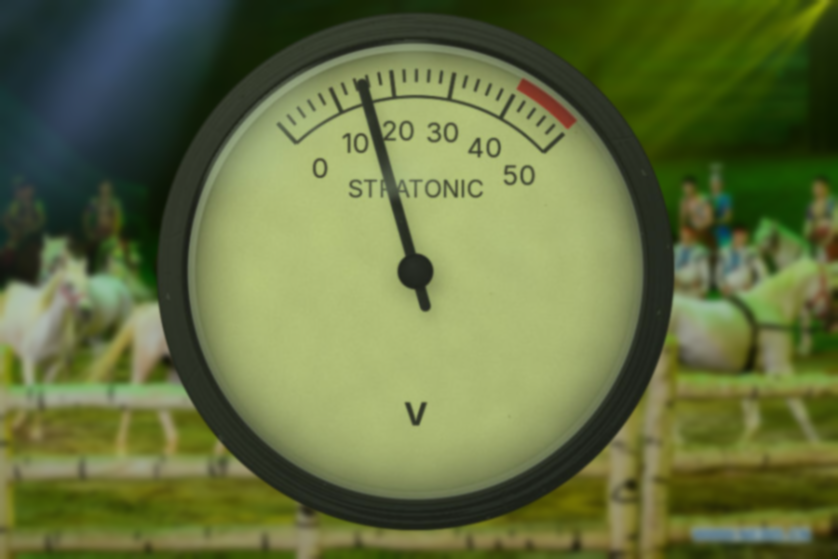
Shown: 15
